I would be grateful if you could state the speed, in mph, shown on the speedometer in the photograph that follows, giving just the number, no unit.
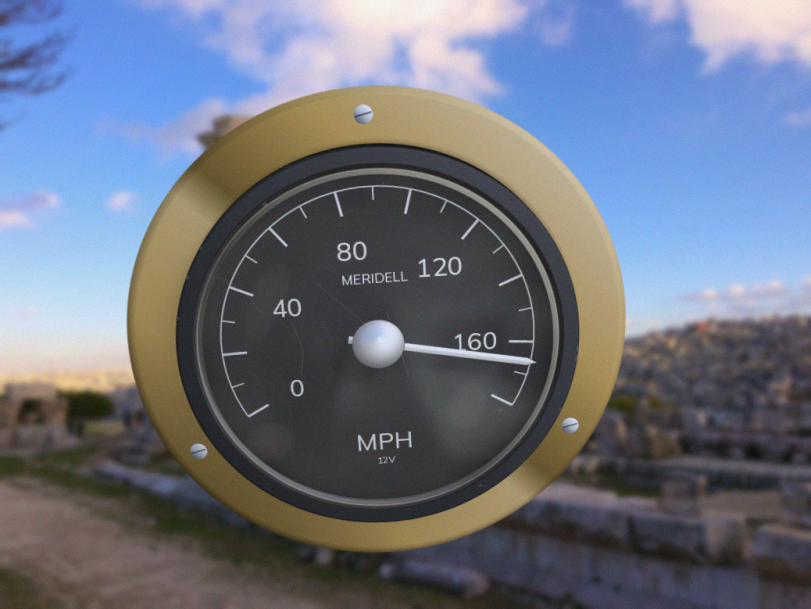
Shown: 165
